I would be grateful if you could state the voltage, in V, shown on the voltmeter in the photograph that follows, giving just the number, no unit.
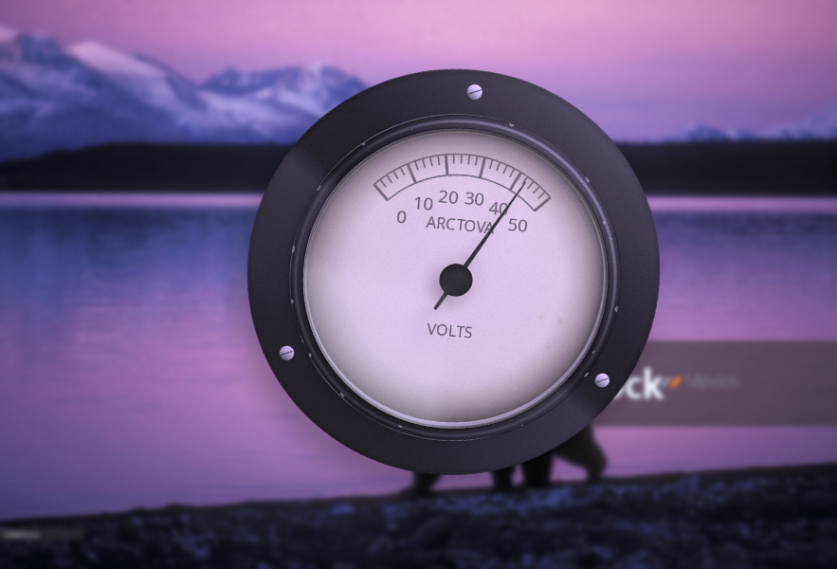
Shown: 42
